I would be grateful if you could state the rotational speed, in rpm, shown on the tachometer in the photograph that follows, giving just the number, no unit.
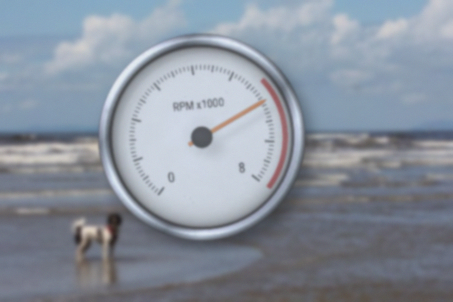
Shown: 6000
